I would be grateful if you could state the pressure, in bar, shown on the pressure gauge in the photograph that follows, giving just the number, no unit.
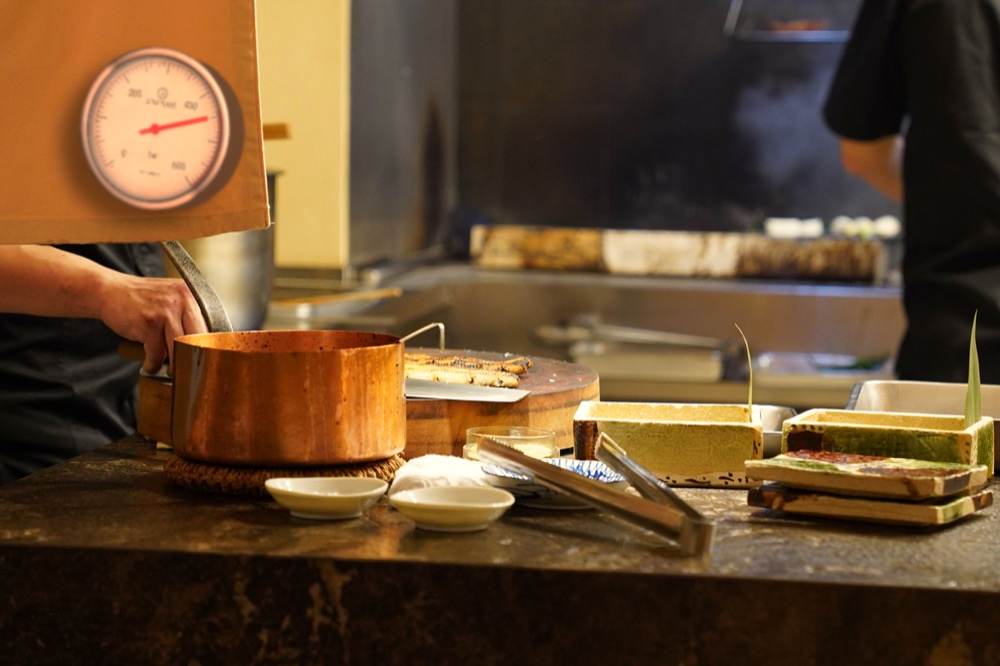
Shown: 450
